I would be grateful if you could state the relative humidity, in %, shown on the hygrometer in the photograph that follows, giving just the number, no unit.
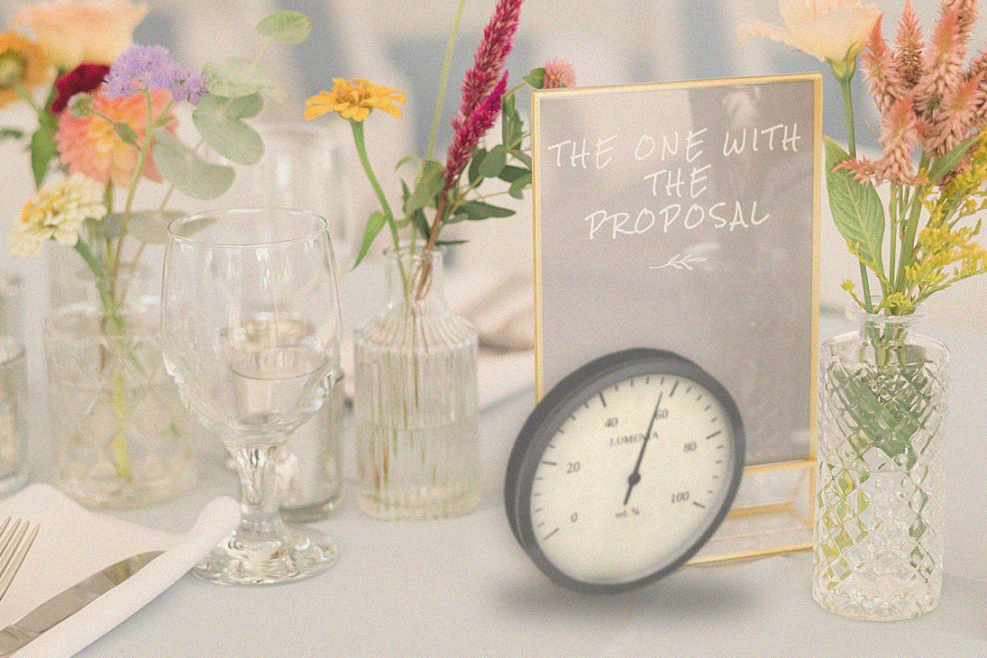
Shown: 56
